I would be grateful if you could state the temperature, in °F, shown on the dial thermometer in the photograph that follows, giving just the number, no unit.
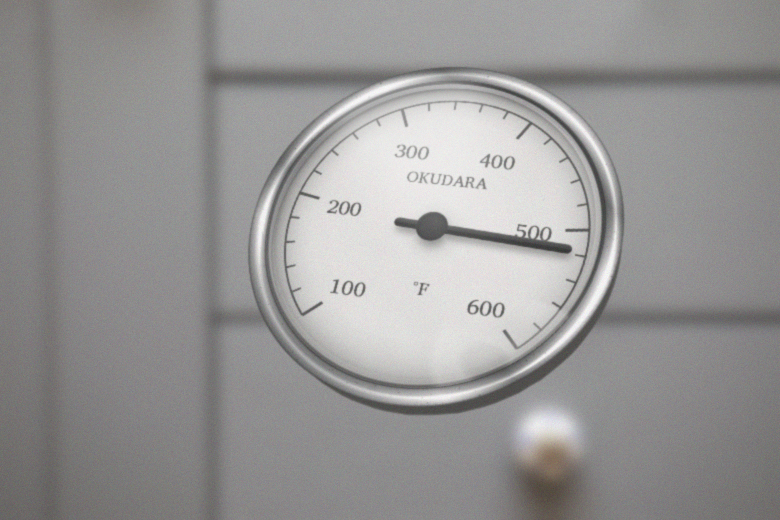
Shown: 520
